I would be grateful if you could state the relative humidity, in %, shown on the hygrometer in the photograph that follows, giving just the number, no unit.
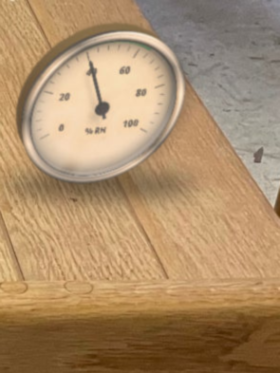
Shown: 40
